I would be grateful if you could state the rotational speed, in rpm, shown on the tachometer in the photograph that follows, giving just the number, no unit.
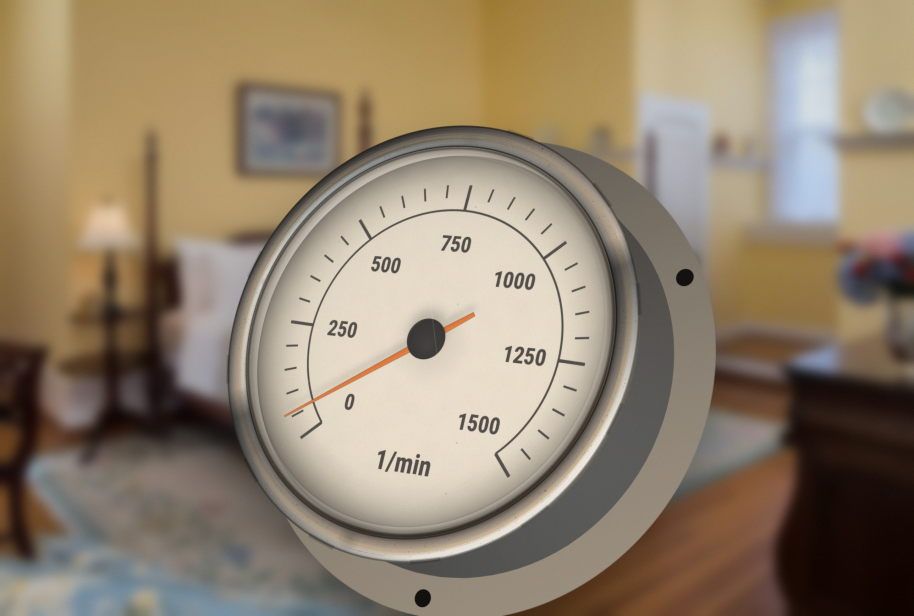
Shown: 50
